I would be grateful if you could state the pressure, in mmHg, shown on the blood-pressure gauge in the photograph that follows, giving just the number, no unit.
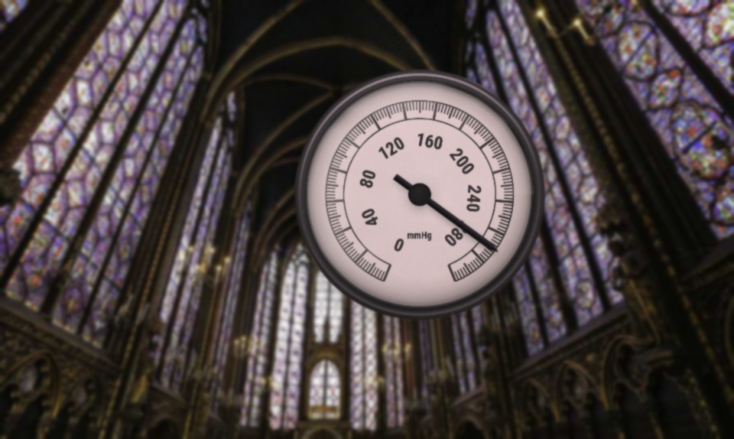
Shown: 270
